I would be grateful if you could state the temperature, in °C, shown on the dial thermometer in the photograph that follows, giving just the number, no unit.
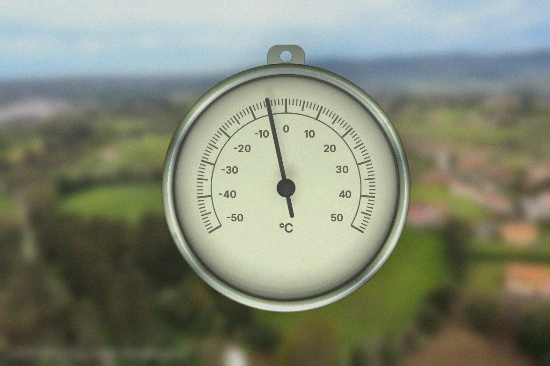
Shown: -5
